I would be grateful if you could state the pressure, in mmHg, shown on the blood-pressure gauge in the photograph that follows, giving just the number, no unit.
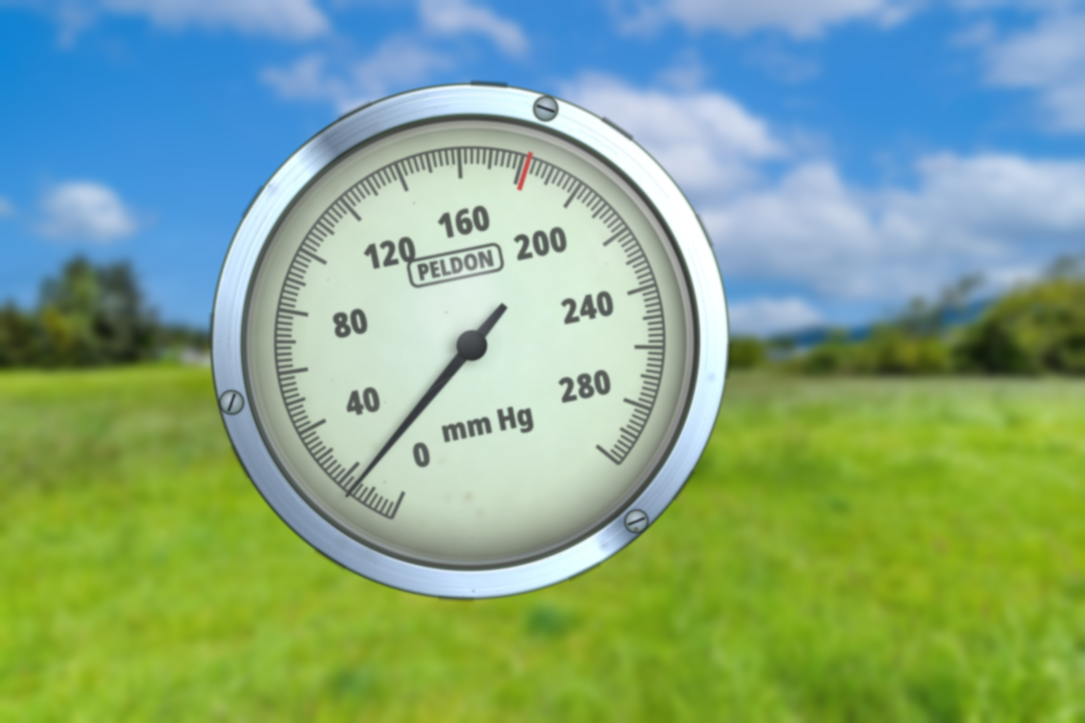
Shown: 16
